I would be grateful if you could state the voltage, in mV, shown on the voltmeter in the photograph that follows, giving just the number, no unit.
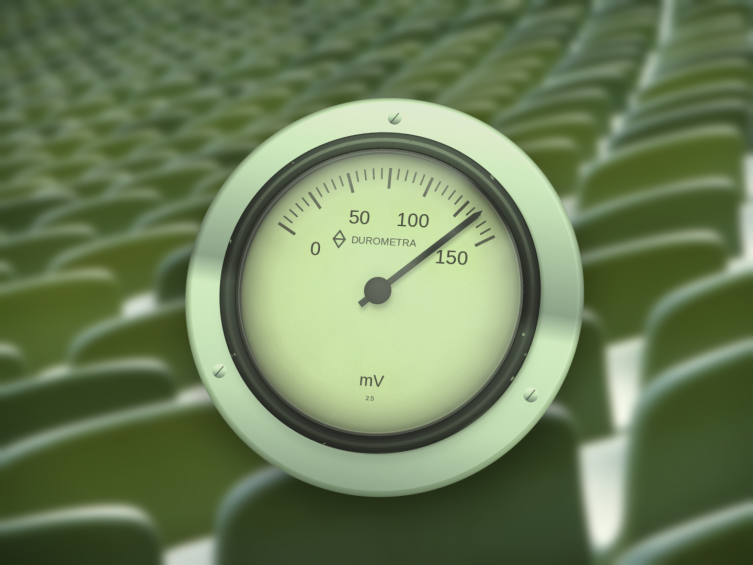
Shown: 135
